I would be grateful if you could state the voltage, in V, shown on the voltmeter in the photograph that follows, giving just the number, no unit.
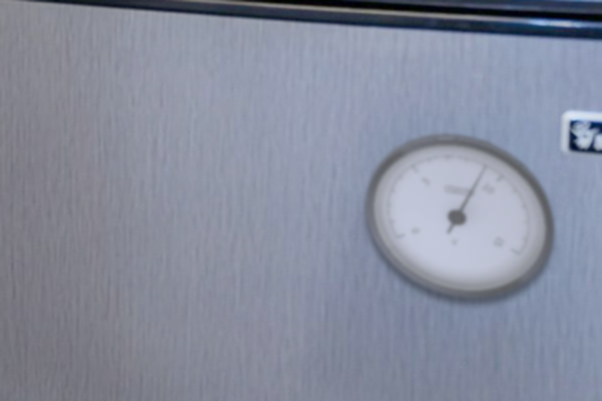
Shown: 9
